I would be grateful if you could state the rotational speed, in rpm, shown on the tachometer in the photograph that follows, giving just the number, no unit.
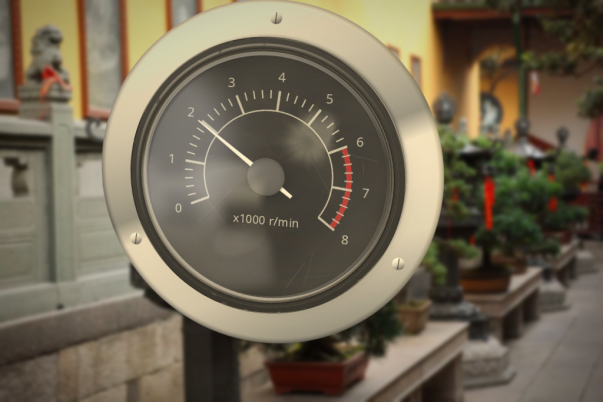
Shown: 2000
